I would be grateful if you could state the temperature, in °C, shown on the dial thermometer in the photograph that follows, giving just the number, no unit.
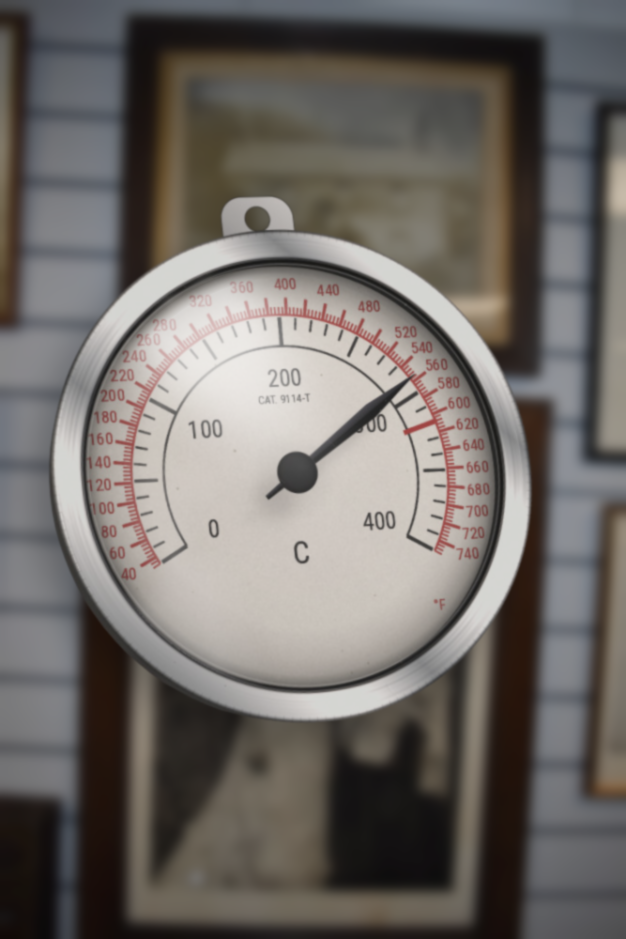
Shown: 290
